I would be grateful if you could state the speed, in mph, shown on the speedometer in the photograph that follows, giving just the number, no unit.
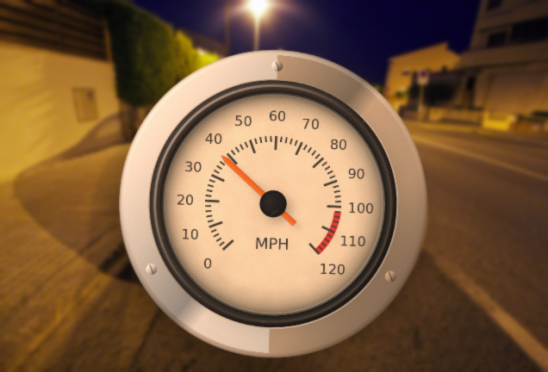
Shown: 38
